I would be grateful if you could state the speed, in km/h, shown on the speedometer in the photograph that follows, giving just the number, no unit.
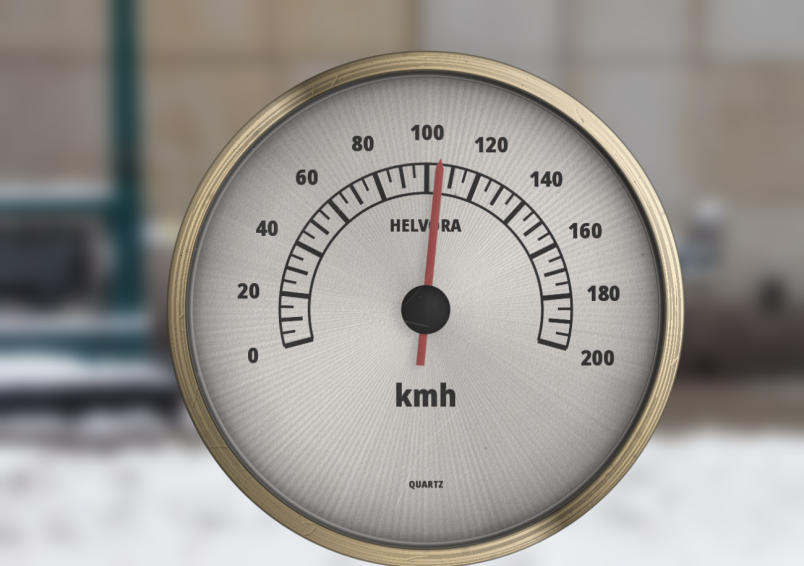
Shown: 105
